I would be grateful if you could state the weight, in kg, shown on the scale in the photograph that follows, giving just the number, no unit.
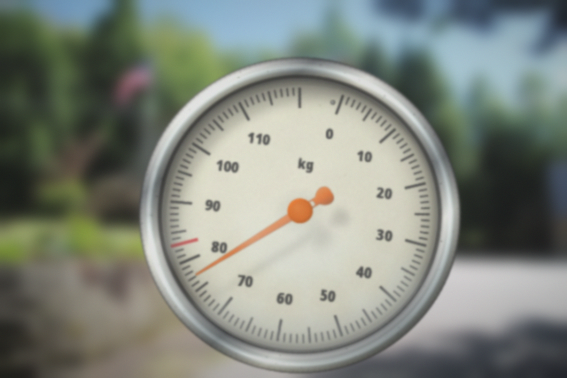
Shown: 77
